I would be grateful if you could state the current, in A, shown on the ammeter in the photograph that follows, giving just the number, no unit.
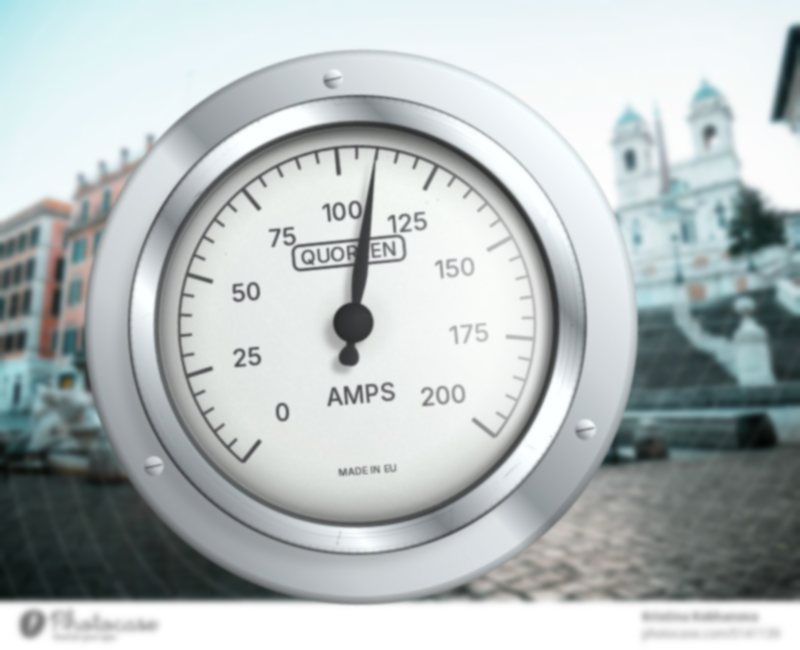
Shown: 110
